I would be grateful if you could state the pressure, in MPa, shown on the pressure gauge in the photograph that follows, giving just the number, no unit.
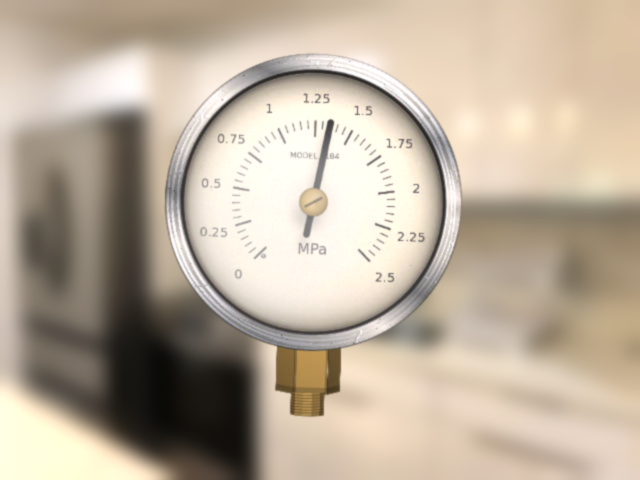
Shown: 1.35
